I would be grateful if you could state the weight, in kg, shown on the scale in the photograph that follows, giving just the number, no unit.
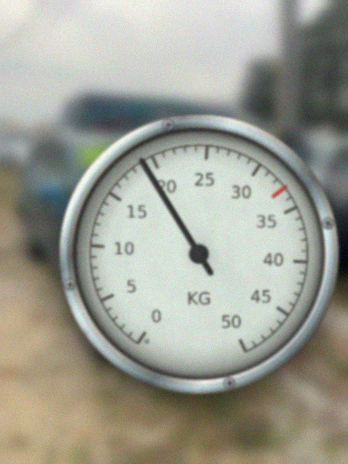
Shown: 19
